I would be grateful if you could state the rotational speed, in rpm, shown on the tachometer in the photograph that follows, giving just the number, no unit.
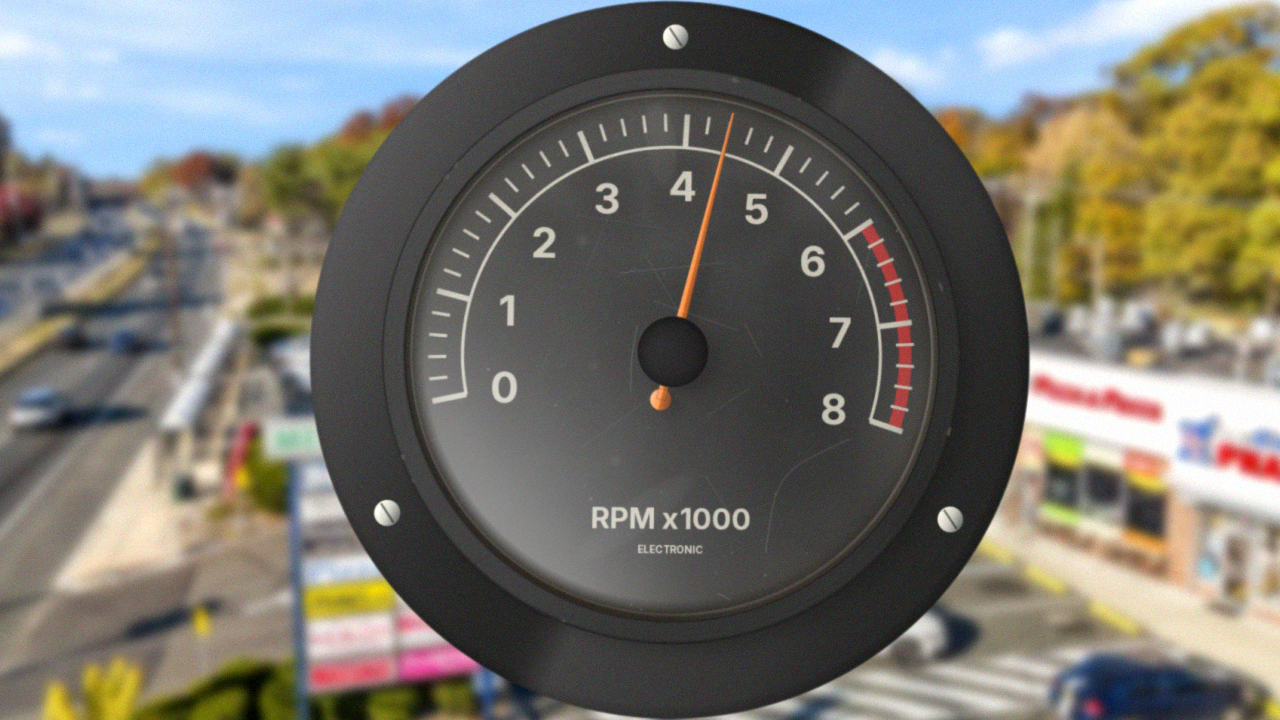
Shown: 4400
